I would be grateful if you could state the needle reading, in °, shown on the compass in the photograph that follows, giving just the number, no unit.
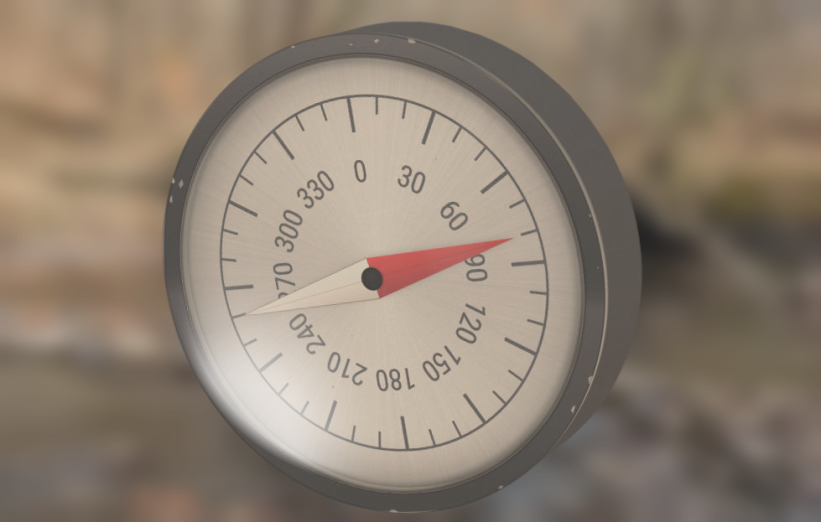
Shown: 80
